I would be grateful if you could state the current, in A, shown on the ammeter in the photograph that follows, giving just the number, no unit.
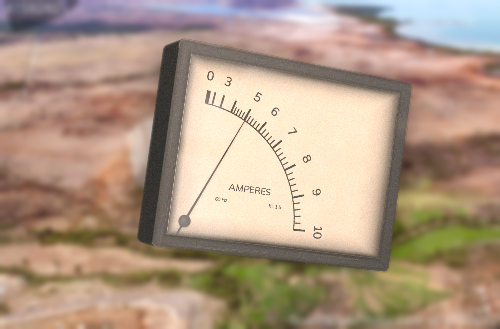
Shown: 5
